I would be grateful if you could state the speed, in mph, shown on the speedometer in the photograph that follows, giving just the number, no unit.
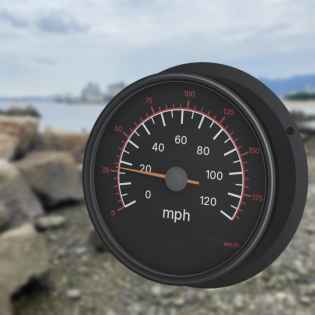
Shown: 17.5
